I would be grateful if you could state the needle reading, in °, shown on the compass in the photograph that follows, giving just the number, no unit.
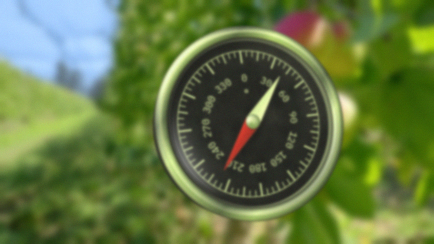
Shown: 220
